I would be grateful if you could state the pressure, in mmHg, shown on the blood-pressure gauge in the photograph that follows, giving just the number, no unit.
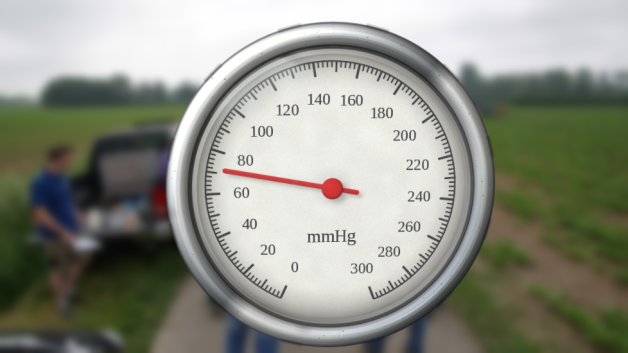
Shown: 72
